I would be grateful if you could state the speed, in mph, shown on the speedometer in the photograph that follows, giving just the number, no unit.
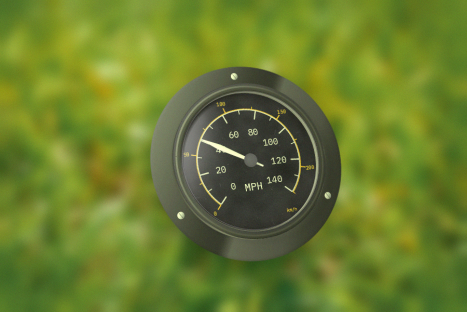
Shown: 40
